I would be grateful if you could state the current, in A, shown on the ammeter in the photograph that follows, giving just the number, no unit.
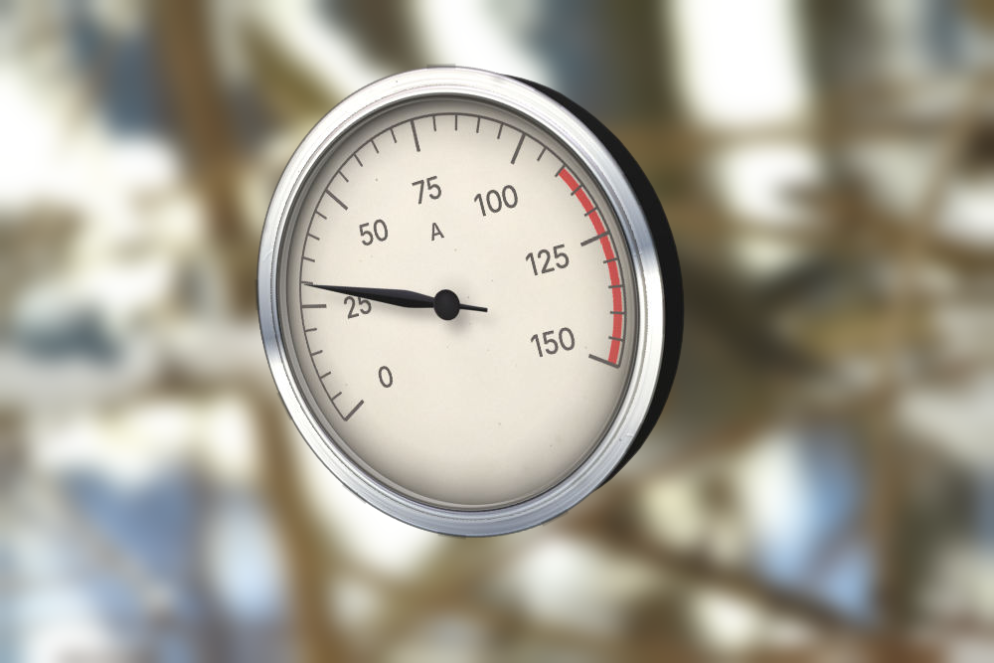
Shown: 30
